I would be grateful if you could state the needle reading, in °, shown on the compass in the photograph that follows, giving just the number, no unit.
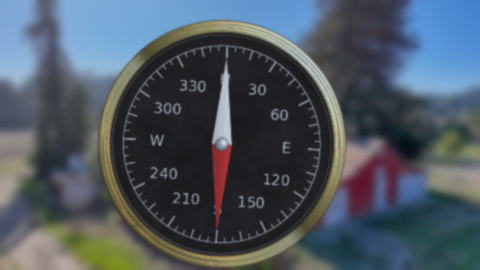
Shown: 180
